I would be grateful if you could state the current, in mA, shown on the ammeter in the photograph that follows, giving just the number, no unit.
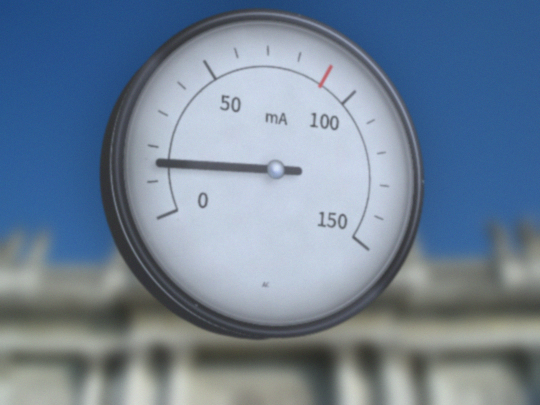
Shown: 15
